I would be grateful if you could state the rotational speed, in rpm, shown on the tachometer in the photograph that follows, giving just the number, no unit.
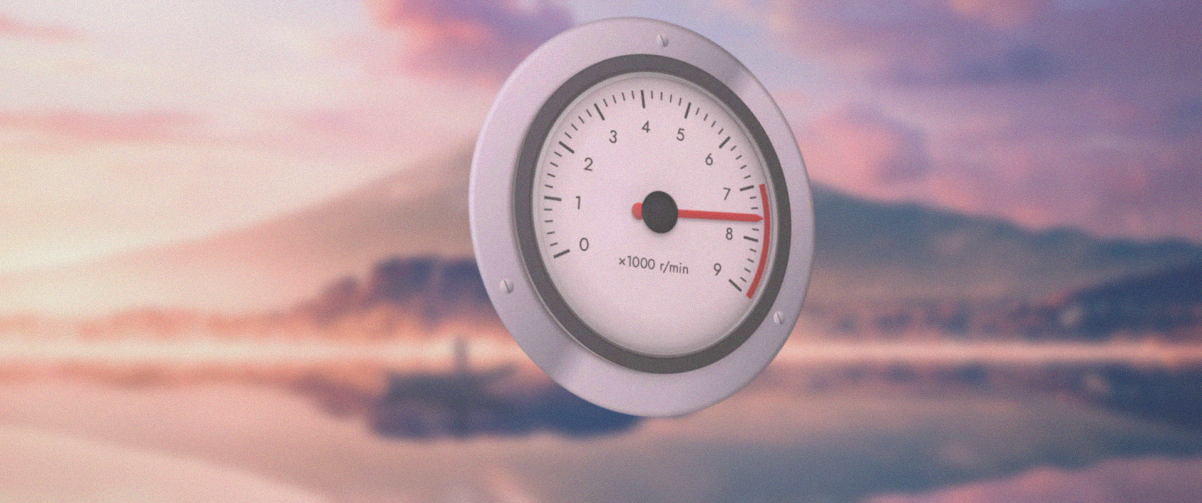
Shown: 7600
